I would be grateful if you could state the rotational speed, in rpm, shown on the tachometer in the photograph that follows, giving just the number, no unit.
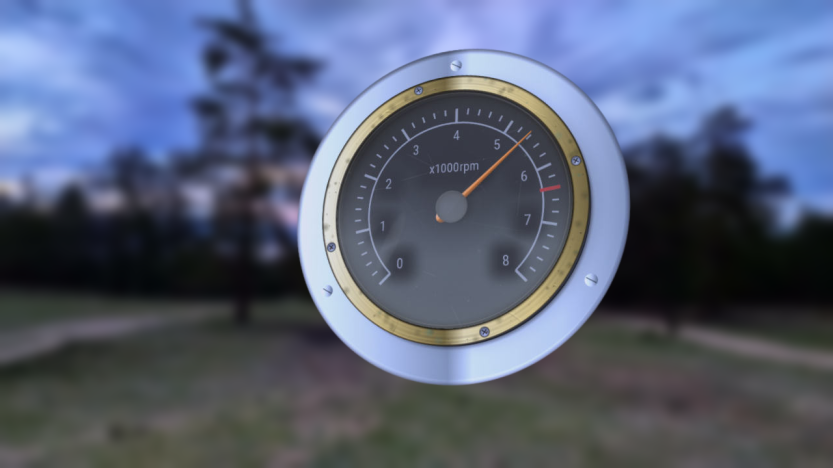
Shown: 5400
